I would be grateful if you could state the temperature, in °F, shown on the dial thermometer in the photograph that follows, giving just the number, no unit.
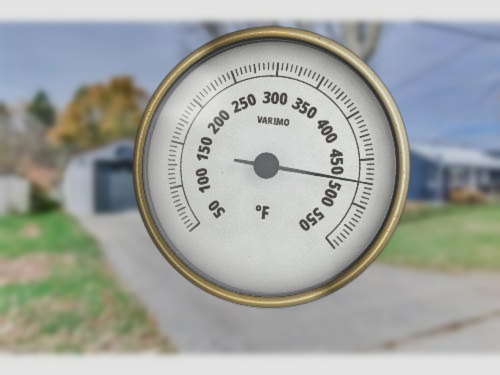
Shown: 475
